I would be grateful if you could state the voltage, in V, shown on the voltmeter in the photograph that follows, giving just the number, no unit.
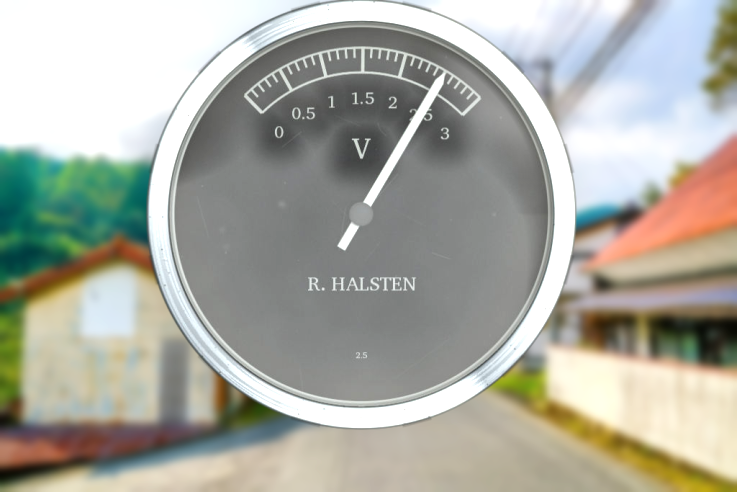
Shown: 2.5
